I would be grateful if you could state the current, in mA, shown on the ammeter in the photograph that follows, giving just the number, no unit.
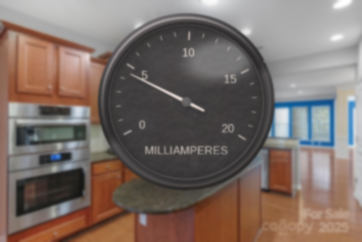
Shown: 4.5
